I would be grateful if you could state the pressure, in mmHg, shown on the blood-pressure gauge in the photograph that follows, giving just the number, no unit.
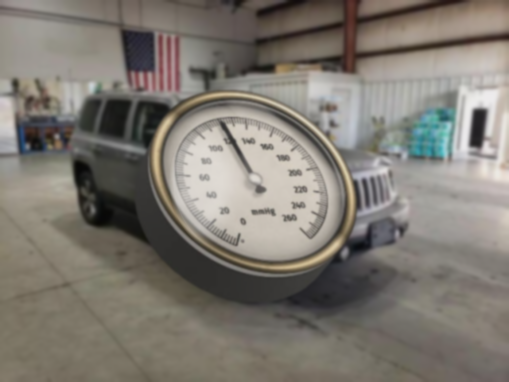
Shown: 120
